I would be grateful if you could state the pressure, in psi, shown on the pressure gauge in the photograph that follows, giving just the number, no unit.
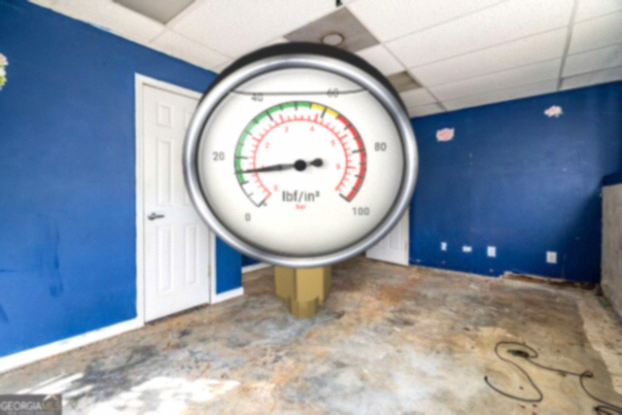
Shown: 15
